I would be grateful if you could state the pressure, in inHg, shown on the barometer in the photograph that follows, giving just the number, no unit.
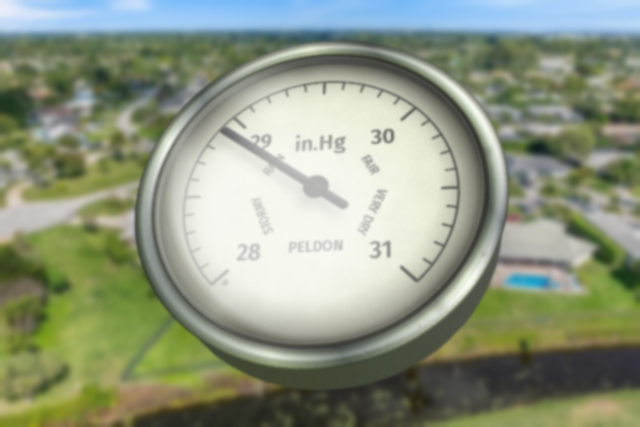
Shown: 28.9
